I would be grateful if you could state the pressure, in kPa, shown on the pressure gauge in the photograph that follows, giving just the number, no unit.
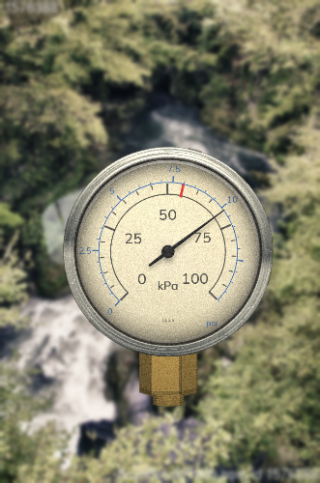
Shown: 70
